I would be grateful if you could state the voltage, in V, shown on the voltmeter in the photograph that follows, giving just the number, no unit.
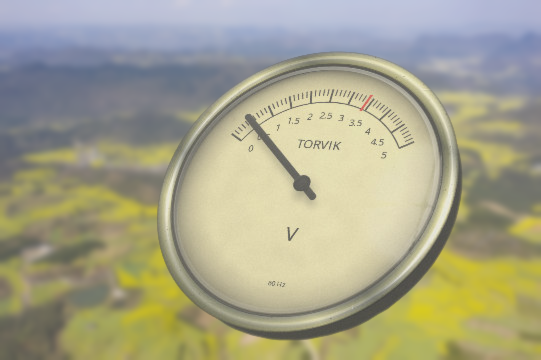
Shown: 0.5
